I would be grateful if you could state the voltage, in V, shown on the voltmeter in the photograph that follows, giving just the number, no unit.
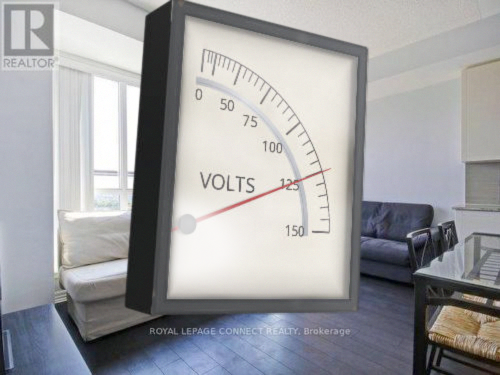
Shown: 125
